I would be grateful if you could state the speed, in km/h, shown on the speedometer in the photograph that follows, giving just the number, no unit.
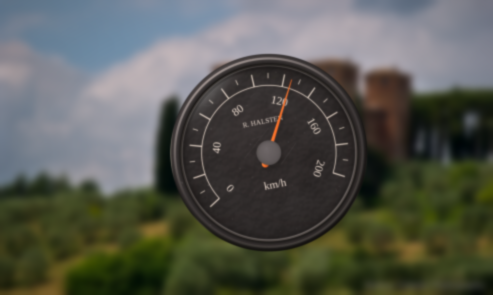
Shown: 125
